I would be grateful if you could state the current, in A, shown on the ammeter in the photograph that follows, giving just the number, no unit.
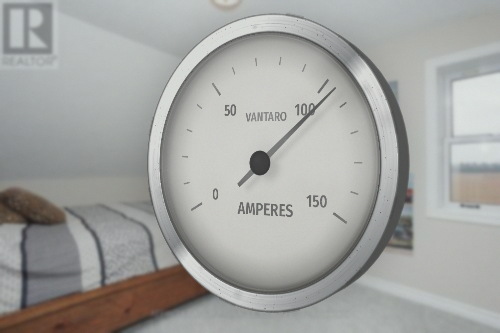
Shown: 105
